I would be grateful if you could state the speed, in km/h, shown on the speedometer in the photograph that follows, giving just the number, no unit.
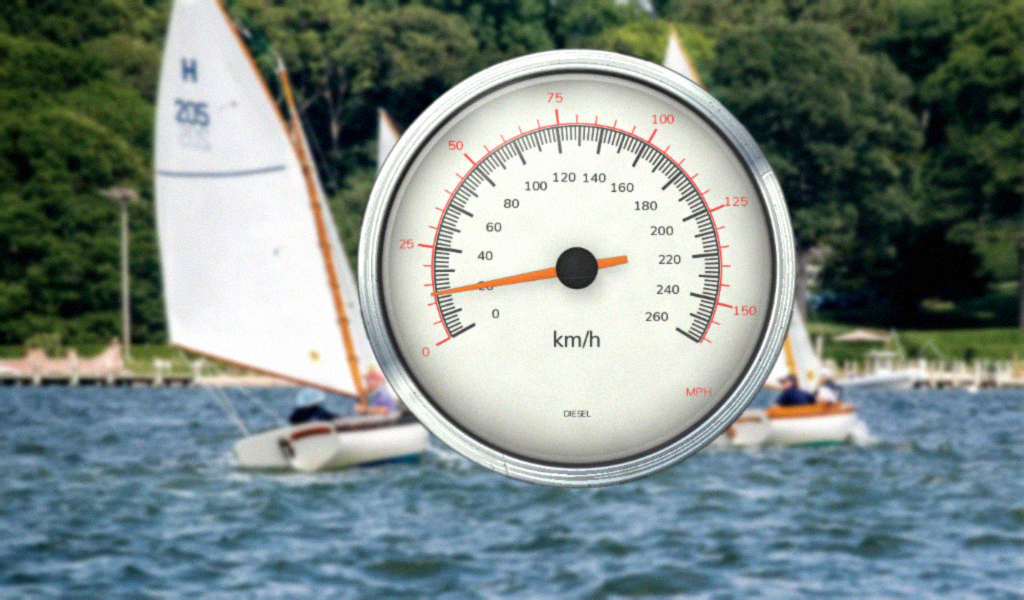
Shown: 20
